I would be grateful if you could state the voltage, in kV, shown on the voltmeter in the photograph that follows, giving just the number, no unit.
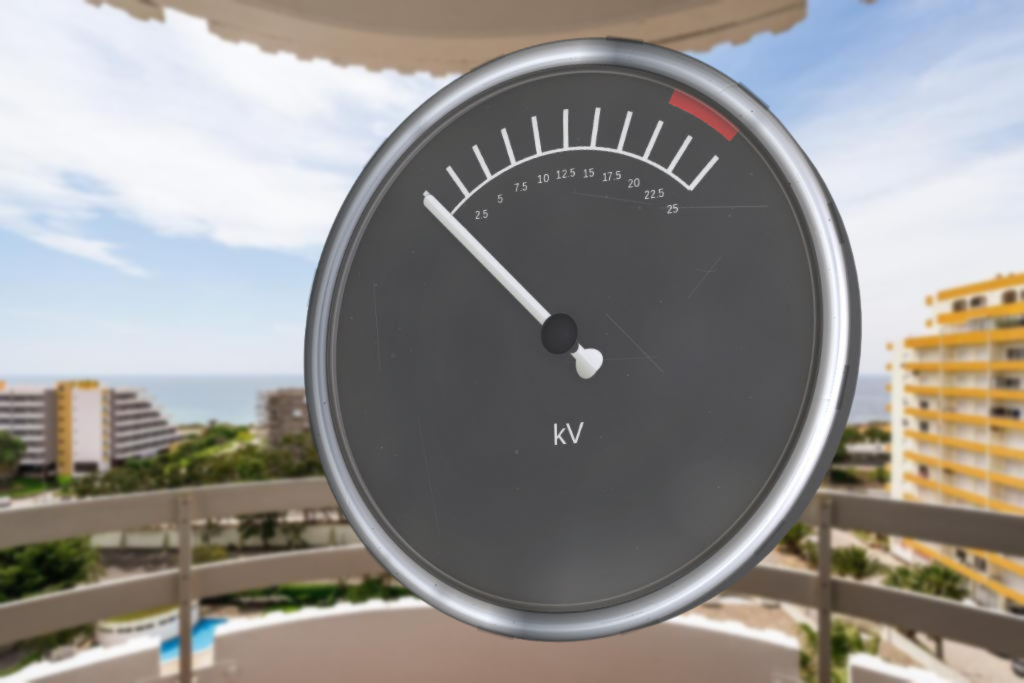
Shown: 0
